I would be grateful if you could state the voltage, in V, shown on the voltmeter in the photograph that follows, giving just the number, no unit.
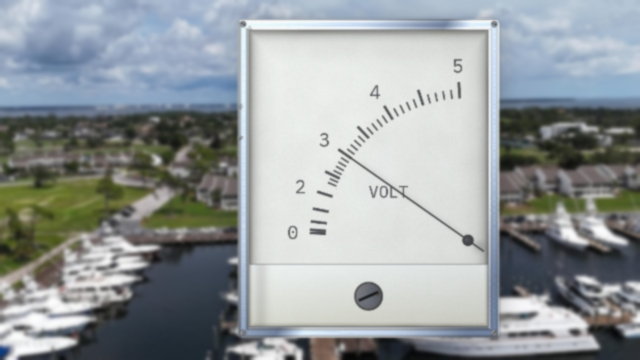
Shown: 3
